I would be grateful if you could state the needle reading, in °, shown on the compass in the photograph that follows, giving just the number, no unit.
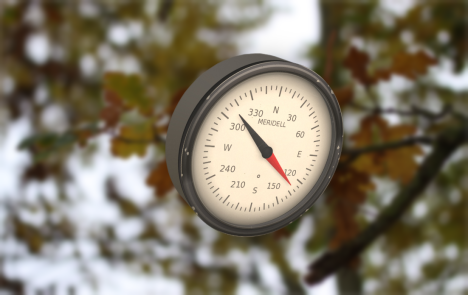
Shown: 130
